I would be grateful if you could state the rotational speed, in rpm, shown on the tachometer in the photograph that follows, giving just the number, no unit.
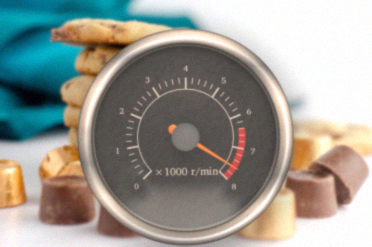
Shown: 7600
